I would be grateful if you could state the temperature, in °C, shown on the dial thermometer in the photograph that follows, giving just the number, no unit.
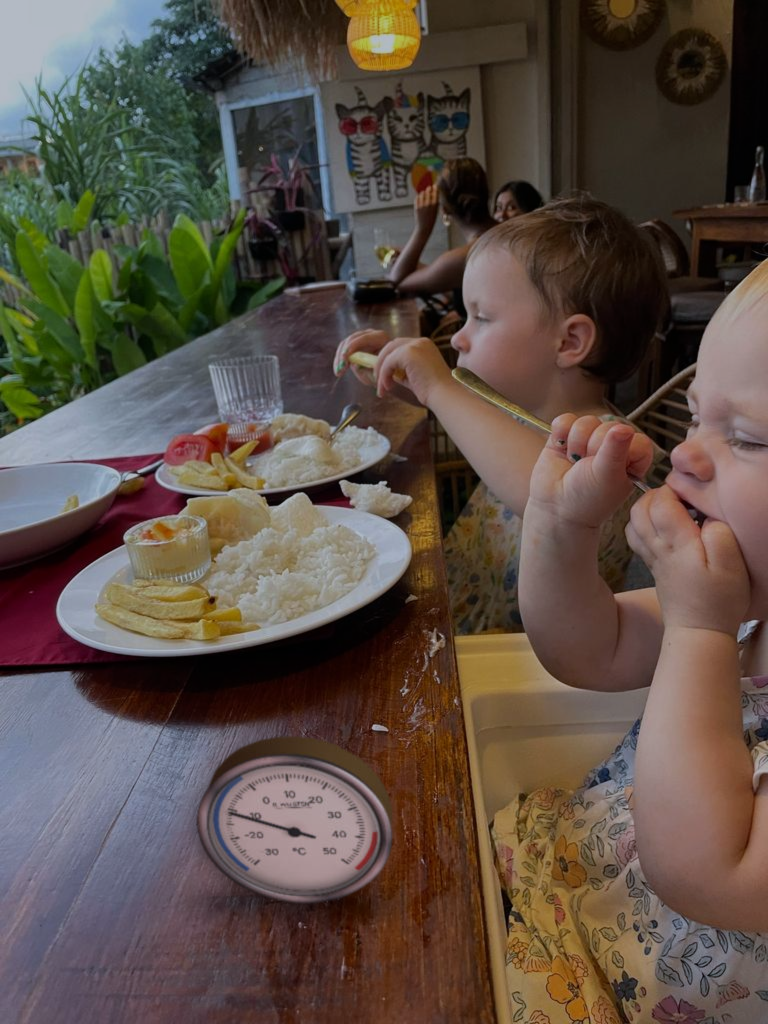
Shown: -10
